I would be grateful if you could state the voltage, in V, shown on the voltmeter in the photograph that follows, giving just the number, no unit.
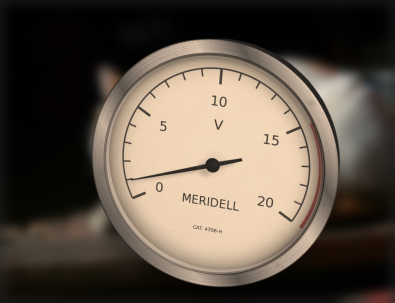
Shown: 1
